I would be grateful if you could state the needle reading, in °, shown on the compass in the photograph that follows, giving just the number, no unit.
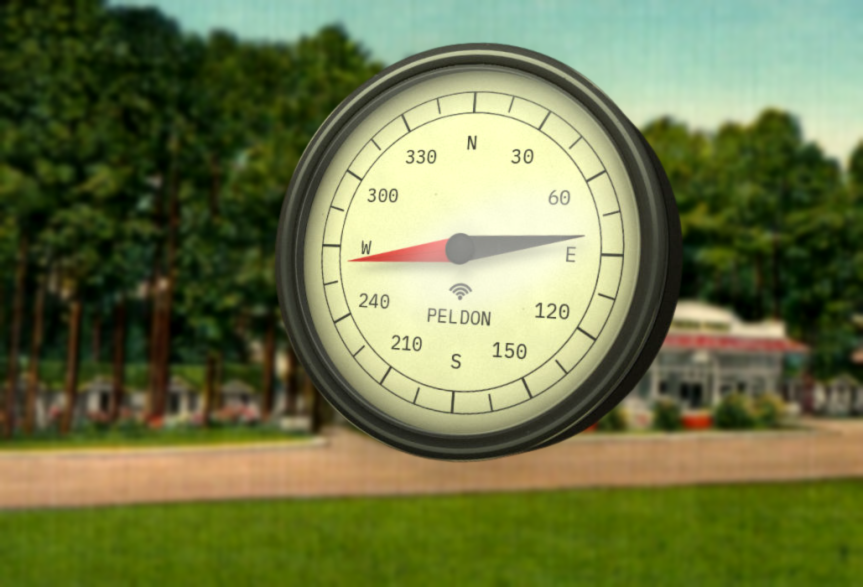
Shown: 262.5
